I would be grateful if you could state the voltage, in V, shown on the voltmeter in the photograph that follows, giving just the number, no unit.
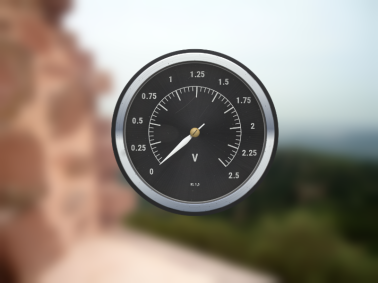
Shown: 0
